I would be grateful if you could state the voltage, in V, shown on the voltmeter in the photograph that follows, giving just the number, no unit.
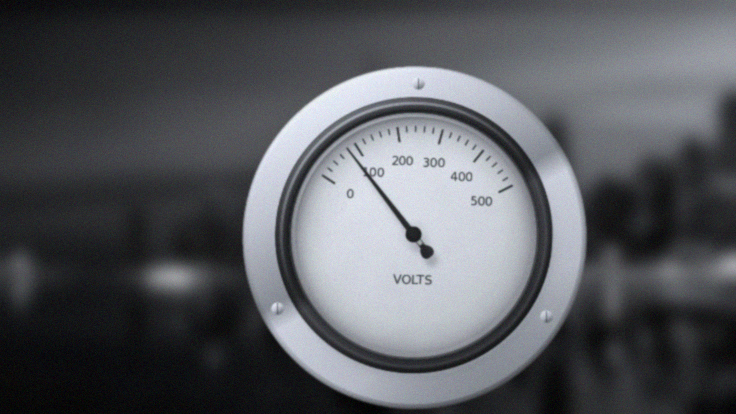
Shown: 80
